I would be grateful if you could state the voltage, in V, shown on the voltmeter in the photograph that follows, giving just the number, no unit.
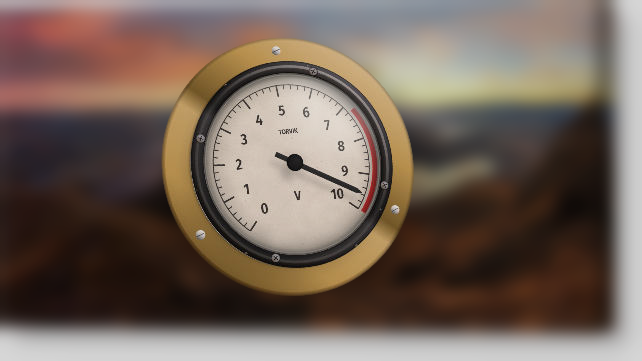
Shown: 9.6
